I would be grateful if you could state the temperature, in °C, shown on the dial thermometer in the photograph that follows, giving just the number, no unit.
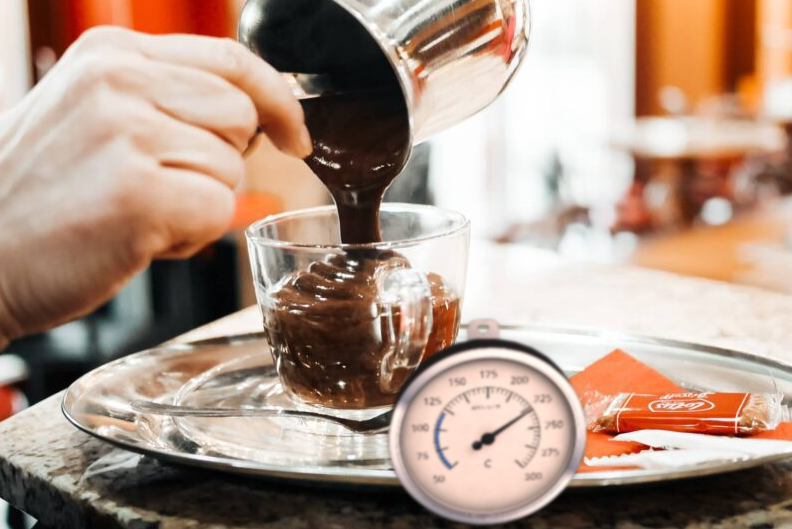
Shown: 225
